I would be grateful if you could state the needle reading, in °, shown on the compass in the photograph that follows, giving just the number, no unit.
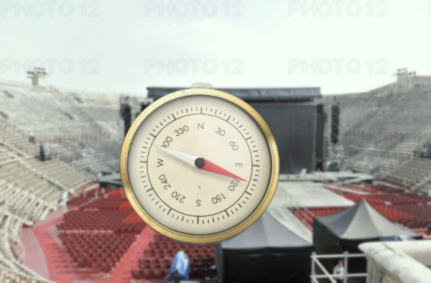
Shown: 110
